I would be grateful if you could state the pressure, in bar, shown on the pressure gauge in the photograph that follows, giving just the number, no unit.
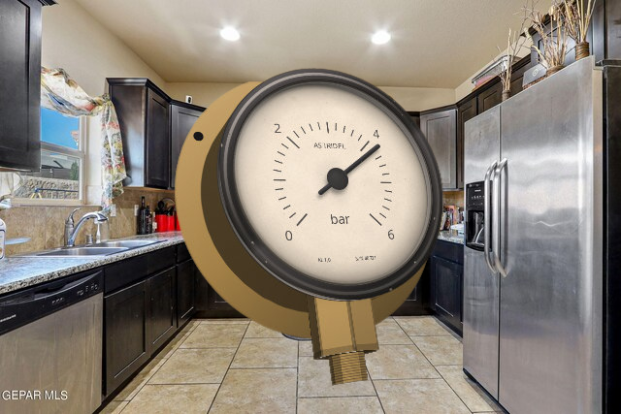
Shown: 4.2
